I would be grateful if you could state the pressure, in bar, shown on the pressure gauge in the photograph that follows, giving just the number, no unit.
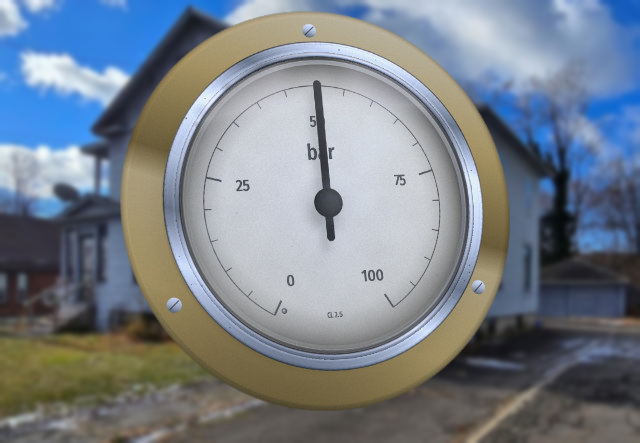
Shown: 50
